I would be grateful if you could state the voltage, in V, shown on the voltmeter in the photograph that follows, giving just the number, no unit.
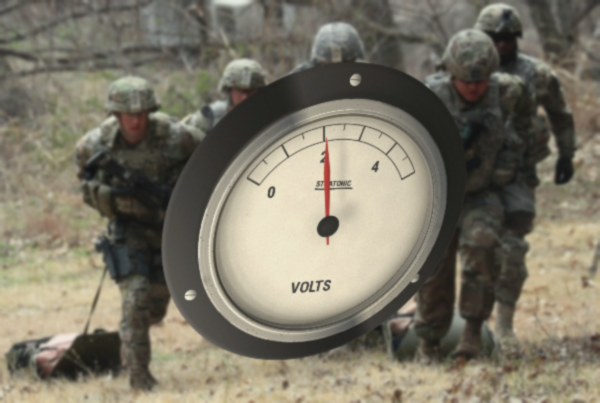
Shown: 2
